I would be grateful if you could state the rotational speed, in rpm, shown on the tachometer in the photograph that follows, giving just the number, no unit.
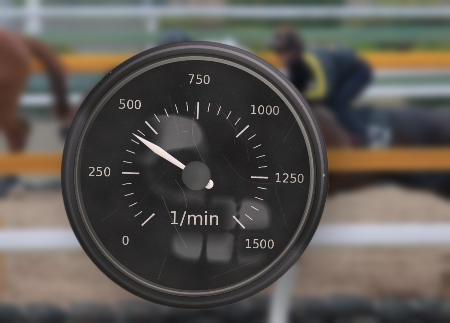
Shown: 425
